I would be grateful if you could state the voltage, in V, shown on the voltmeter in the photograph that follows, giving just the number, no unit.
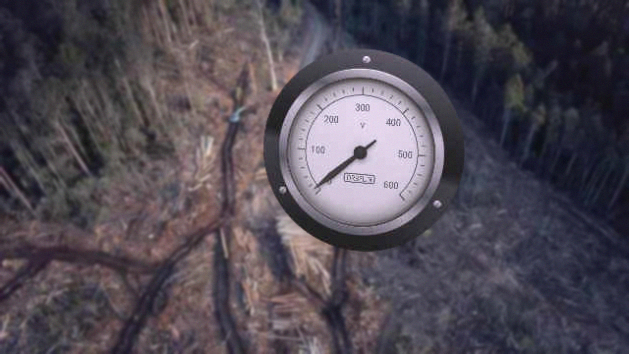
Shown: 10
